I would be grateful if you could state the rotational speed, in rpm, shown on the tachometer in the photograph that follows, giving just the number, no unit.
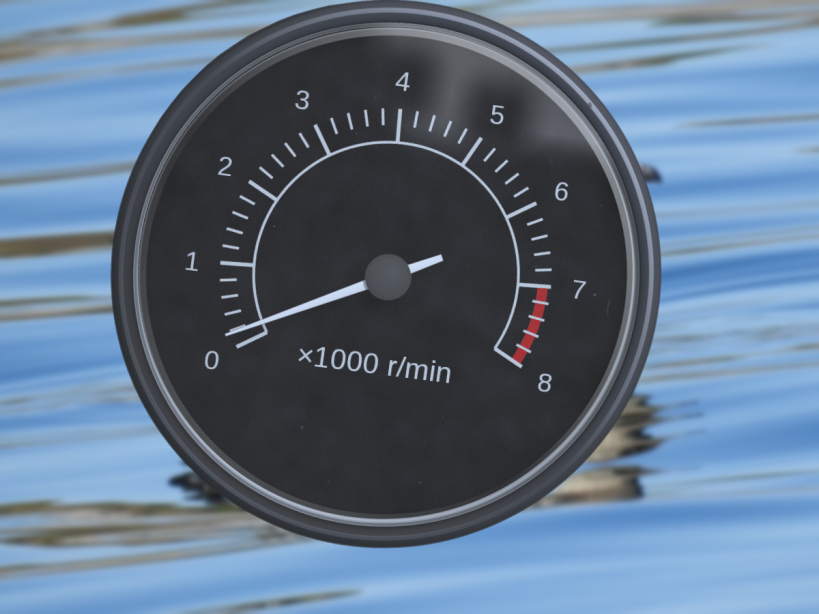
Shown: 200
